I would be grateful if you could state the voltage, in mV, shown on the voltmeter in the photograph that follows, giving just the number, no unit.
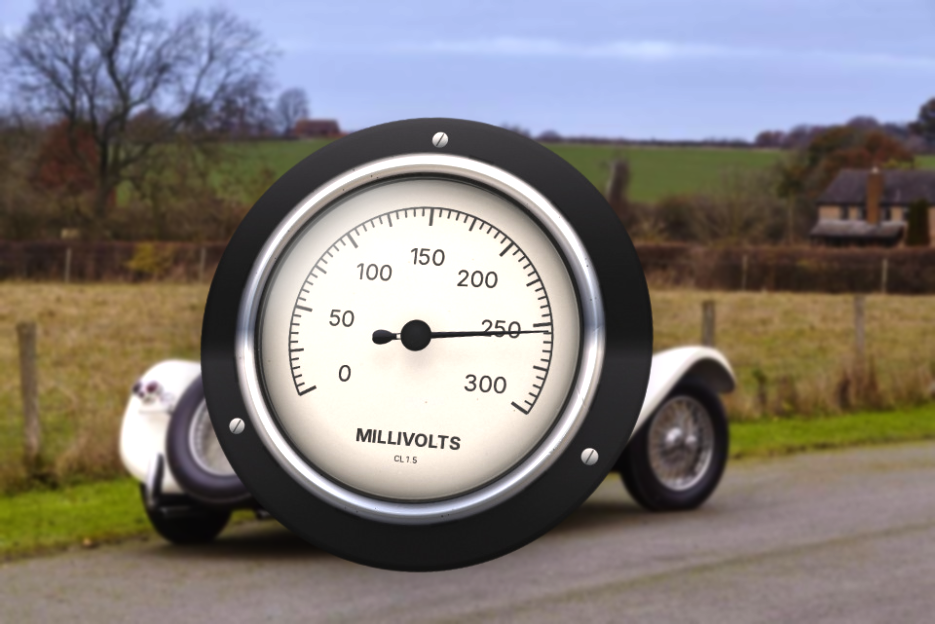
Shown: 255
